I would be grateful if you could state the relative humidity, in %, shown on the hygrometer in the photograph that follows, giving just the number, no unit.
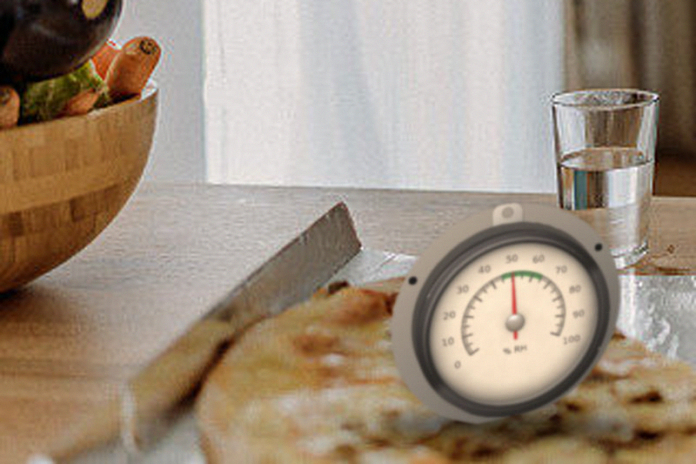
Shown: 50
